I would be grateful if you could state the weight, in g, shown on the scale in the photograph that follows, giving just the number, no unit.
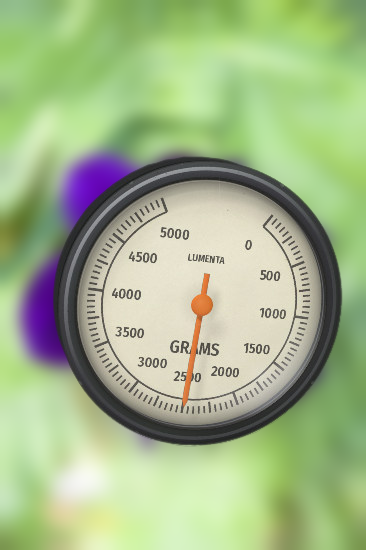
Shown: 2500
